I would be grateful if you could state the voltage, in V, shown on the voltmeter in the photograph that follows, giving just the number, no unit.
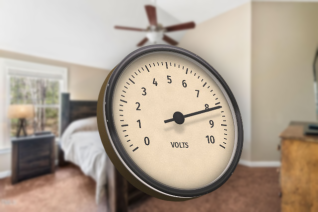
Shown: 8.2
